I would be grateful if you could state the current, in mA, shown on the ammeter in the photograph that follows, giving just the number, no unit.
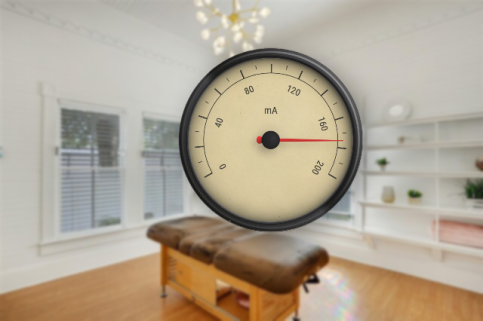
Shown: 175
